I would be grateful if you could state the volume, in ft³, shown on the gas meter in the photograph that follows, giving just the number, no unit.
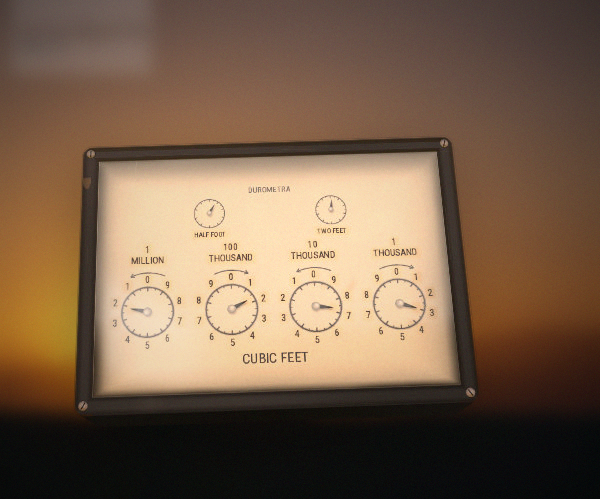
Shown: 217300
